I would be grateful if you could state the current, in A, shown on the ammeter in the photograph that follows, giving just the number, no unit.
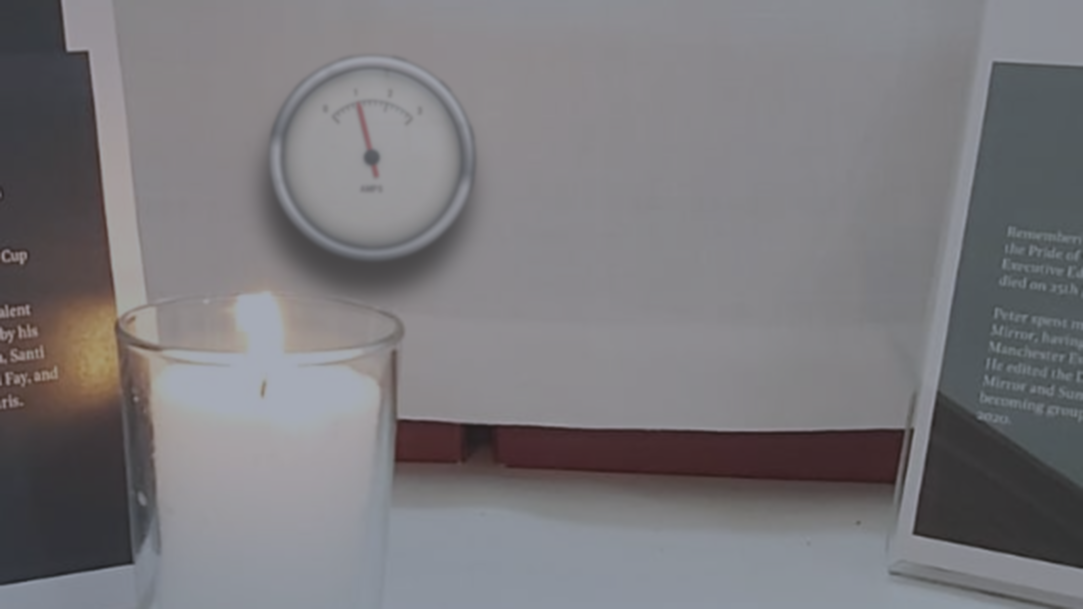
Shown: 1
